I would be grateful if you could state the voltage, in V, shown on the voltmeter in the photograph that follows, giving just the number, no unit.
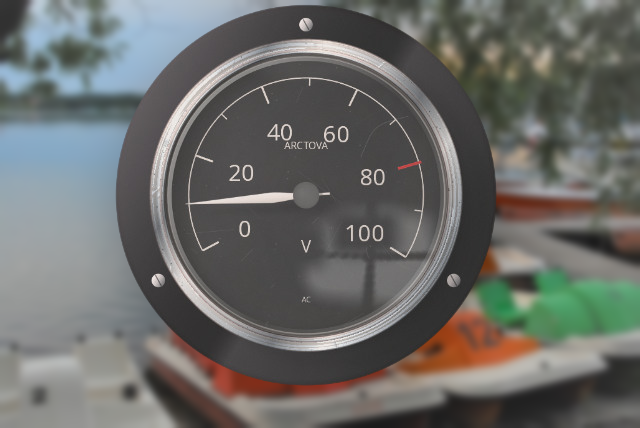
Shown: 10
